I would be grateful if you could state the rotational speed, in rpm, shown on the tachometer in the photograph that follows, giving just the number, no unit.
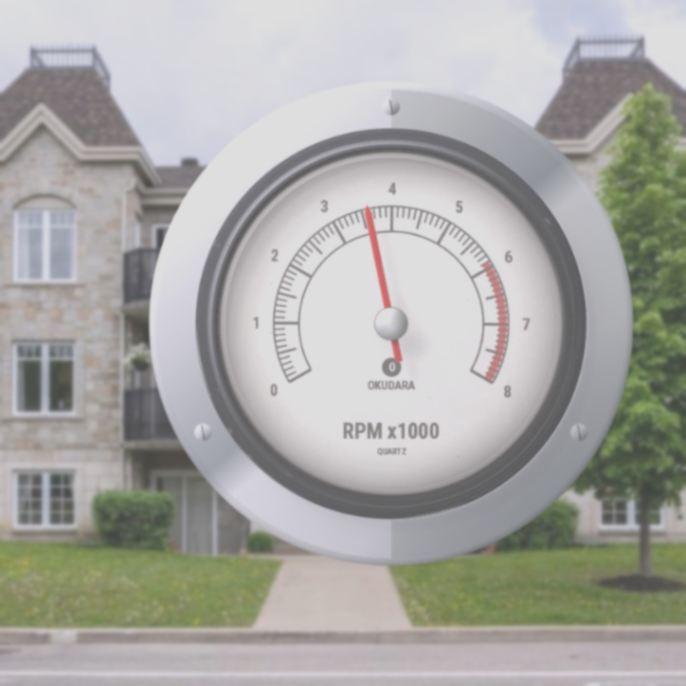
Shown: 3600
